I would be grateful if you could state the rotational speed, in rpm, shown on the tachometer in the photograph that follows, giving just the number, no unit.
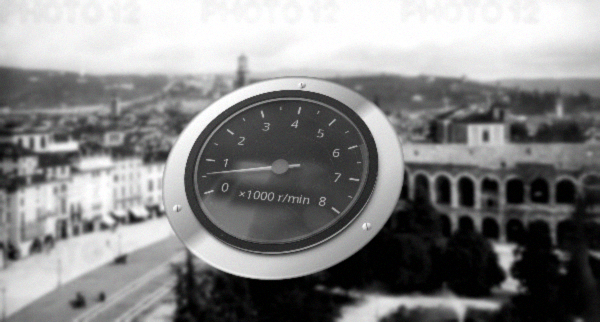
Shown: 500
